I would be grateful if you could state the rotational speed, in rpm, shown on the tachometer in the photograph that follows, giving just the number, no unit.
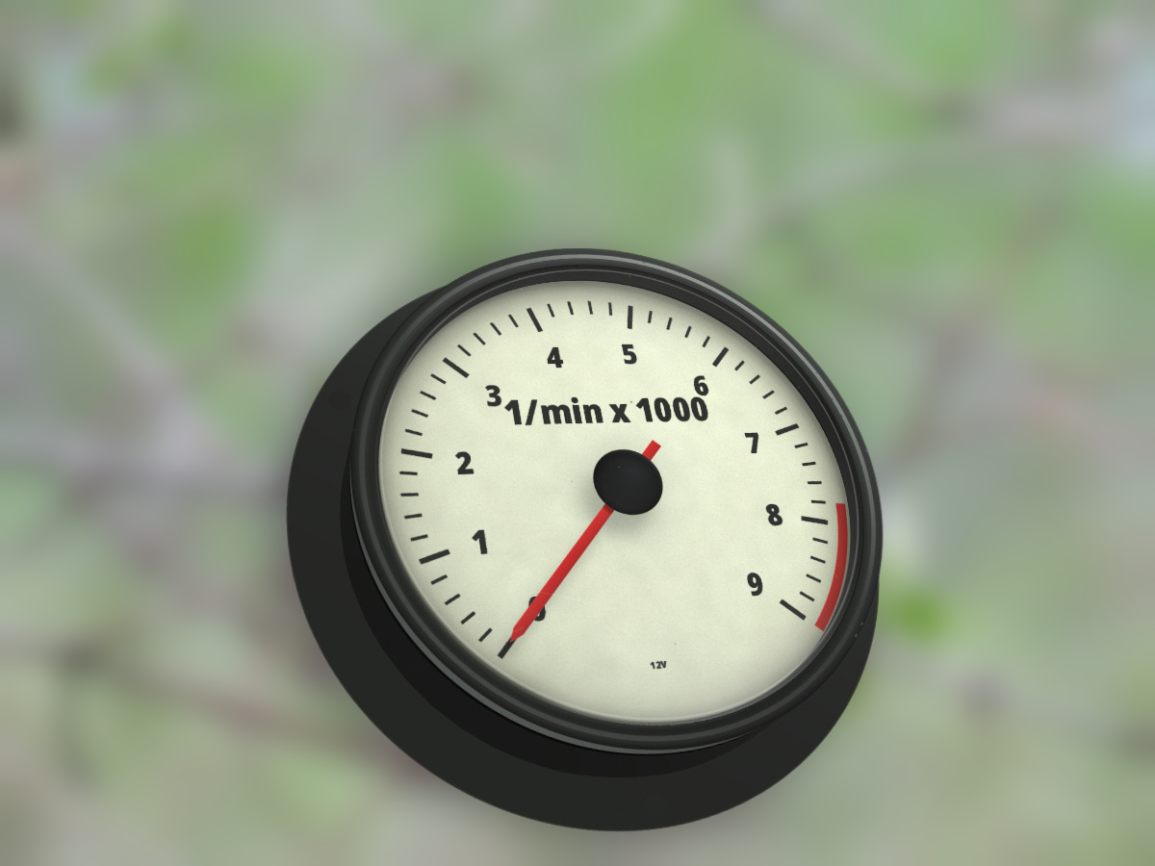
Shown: 0
